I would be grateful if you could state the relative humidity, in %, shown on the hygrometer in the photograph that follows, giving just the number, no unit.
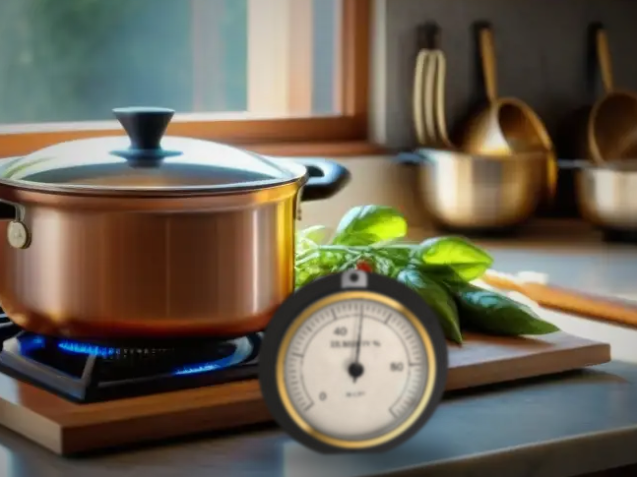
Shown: 50
